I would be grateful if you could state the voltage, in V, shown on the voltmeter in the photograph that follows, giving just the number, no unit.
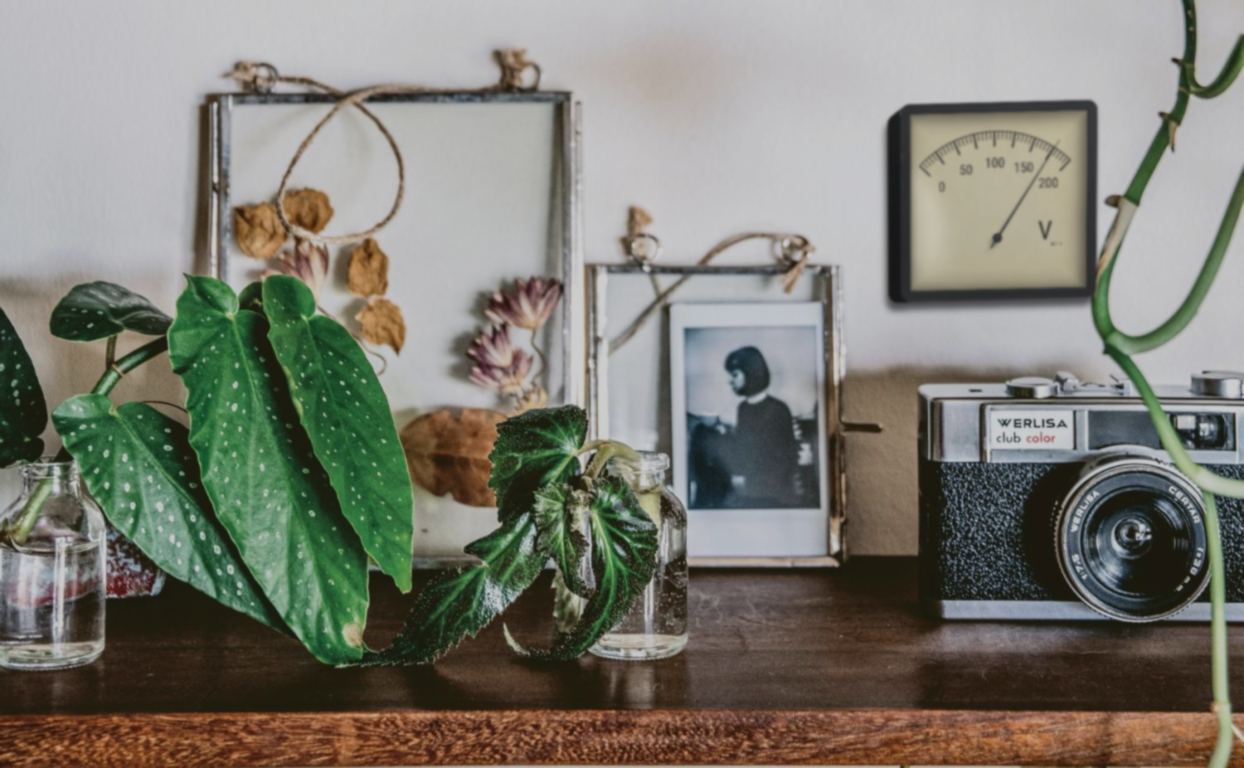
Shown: 175
